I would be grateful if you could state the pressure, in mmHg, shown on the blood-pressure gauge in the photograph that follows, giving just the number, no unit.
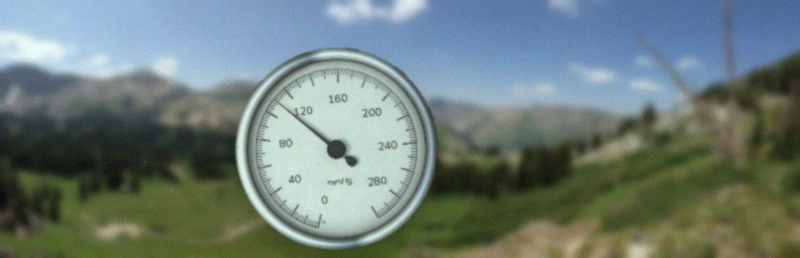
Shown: 110
